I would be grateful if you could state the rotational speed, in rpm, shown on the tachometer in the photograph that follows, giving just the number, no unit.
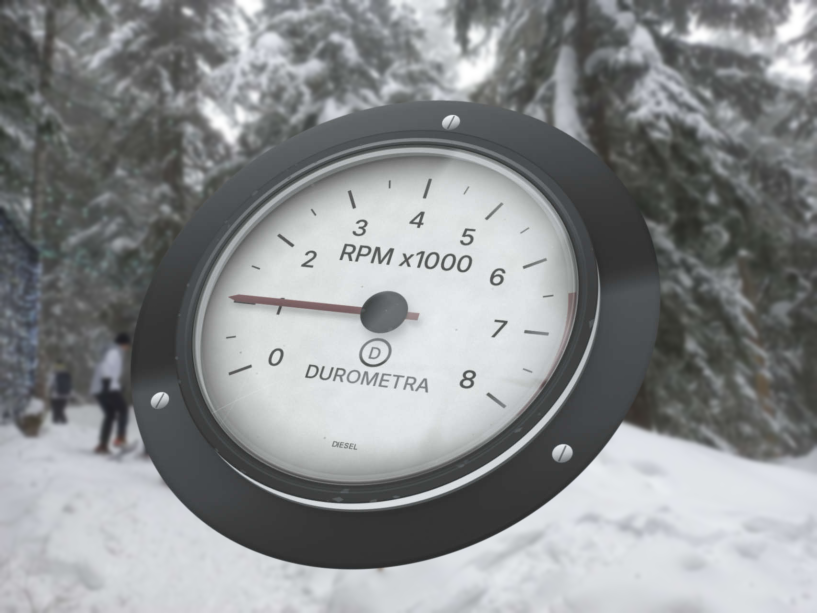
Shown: 1000
